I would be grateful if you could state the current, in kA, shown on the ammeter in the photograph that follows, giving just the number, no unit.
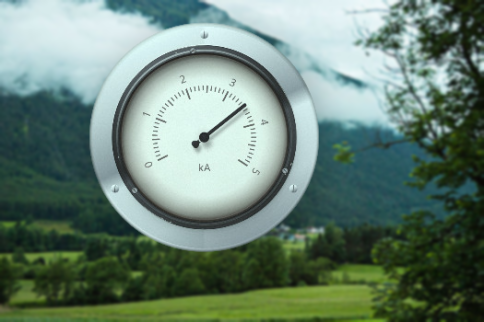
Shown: 3.5
